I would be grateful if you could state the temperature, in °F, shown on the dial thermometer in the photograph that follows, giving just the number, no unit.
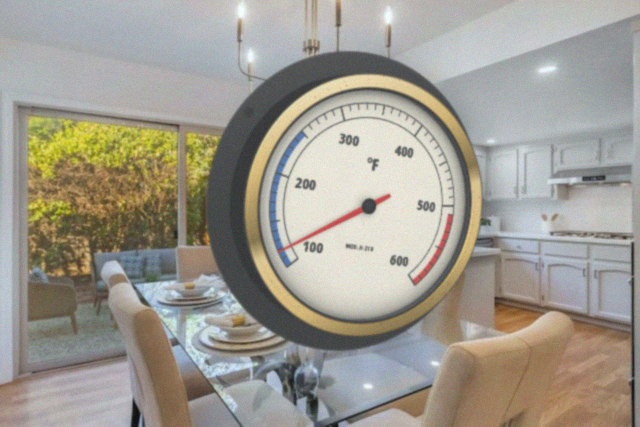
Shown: 120
